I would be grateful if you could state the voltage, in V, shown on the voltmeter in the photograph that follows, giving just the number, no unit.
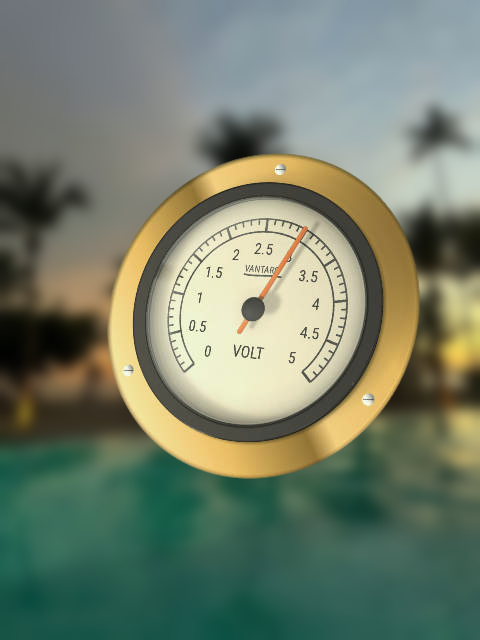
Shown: 3
